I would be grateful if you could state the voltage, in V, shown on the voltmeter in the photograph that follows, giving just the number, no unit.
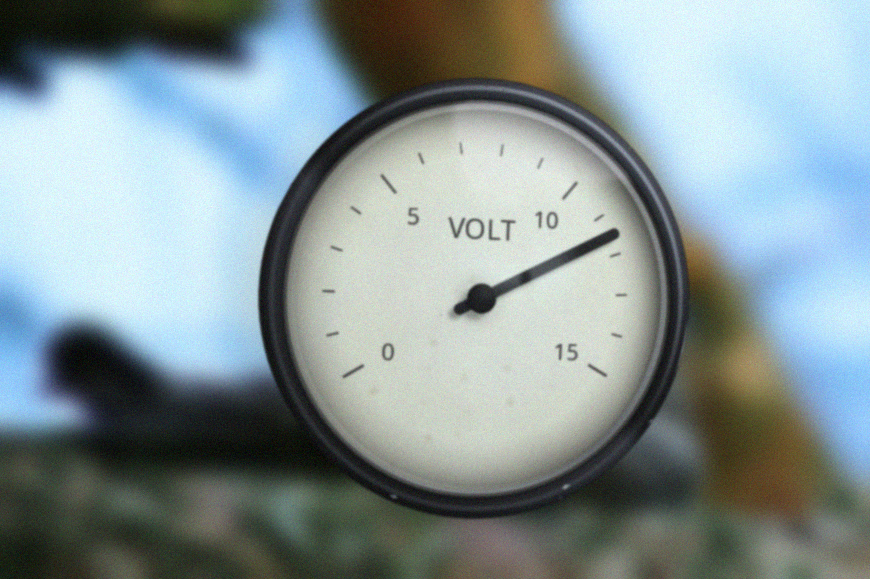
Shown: 11.5
